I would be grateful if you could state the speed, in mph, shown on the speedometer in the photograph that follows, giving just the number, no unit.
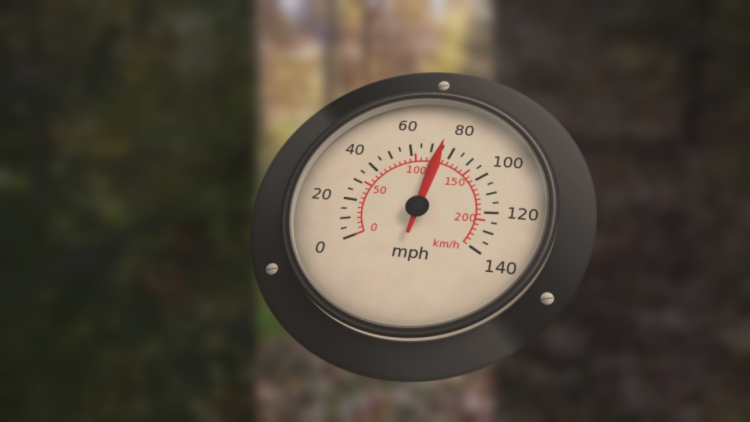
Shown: 75
